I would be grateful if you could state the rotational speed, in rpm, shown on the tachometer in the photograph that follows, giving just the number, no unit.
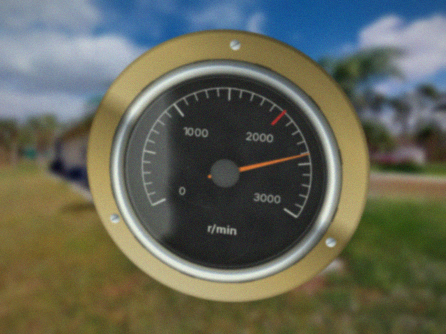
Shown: 2400
